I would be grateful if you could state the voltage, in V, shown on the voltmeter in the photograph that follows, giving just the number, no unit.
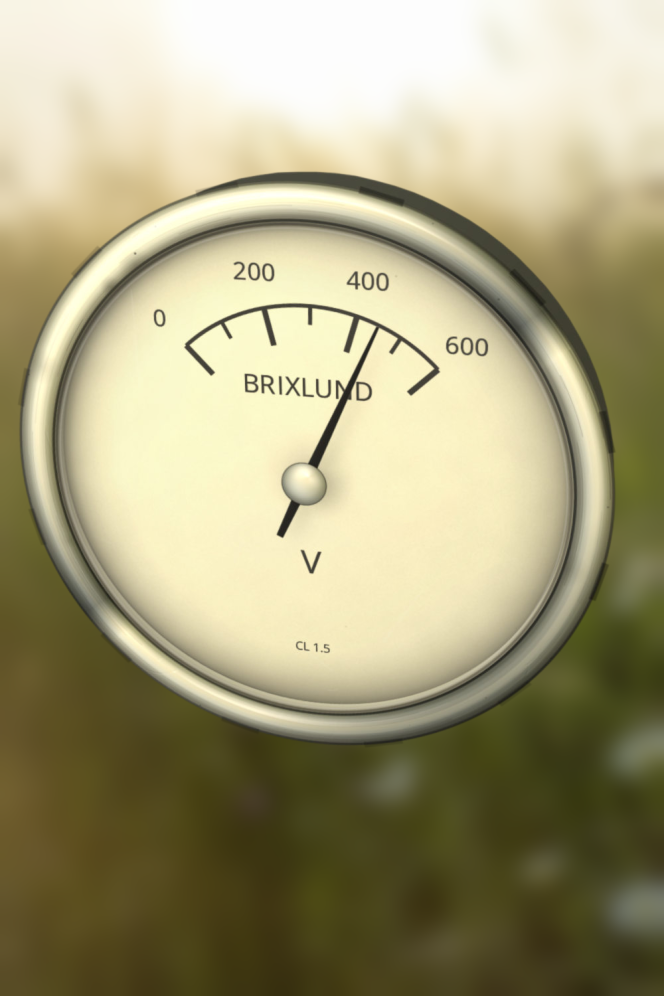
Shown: 450
